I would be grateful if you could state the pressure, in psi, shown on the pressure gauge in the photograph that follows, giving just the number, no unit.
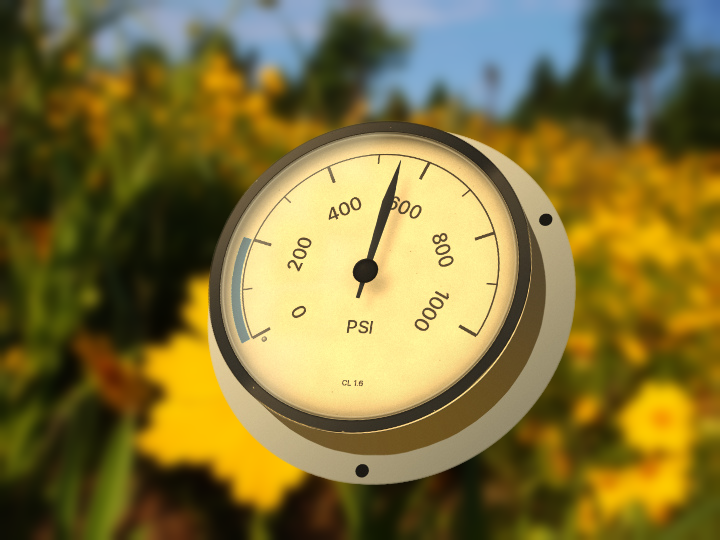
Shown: 550
